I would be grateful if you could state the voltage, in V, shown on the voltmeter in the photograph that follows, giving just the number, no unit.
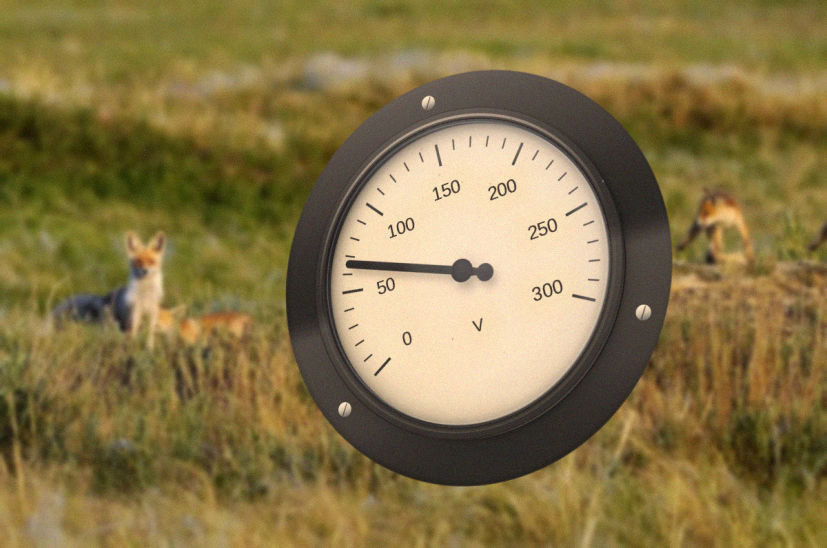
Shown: 65
